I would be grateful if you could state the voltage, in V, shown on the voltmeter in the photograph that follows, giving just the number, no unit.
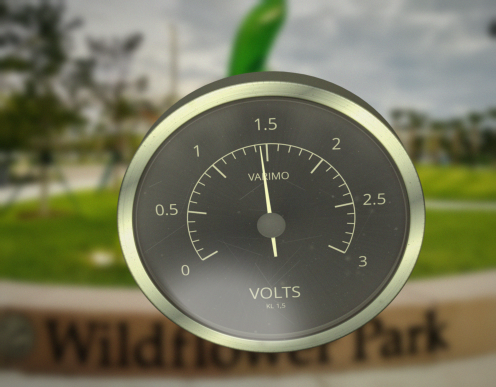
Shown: 1.45
